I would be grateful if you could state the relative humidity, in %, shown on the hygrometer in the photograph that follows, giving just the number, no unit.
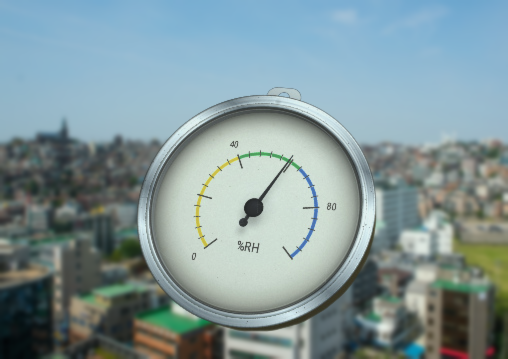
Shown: 60
